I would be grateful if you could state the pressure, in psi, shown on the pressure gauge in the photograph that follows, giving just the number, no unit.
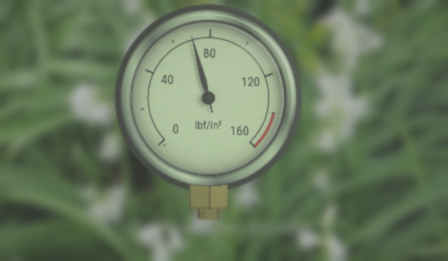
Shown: 70
